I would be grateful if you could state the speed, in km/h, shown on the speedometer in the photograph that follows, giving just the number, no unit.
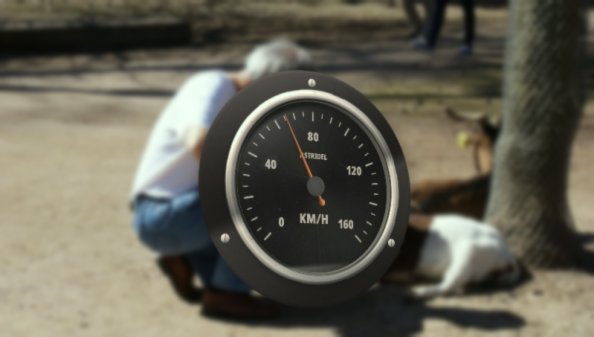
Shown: 65
